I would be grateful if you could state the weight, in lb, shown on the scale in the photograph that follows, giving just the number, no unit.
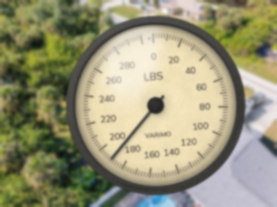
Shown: 190
